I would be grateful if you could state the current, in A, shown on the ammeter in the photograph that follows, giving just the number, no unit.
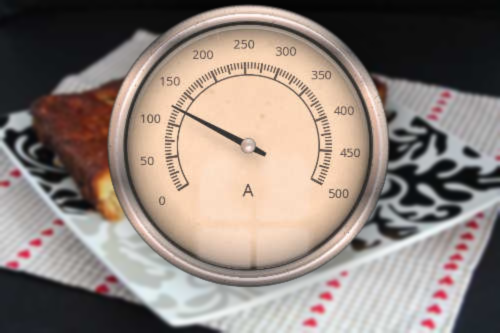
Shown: 125
